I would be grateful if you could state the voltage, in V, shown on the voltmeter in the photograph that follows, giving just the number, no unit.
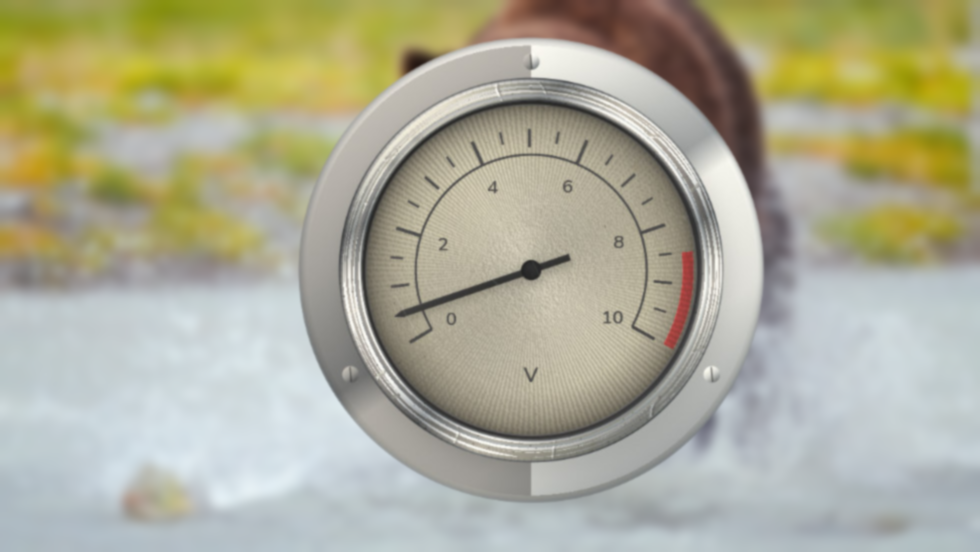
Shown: 0.5
